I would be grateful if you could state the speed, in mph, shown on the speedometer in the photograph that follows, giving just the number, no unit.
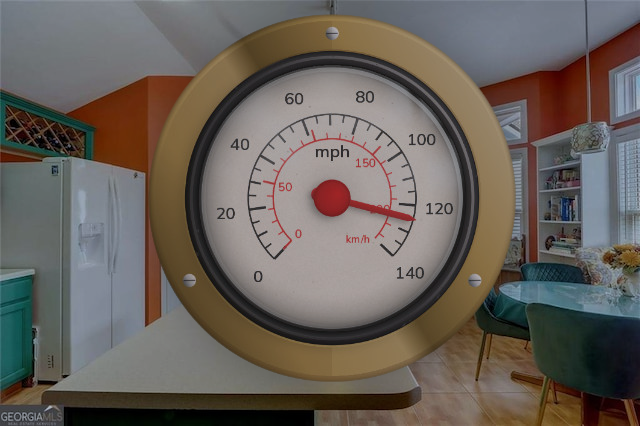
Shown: 125
